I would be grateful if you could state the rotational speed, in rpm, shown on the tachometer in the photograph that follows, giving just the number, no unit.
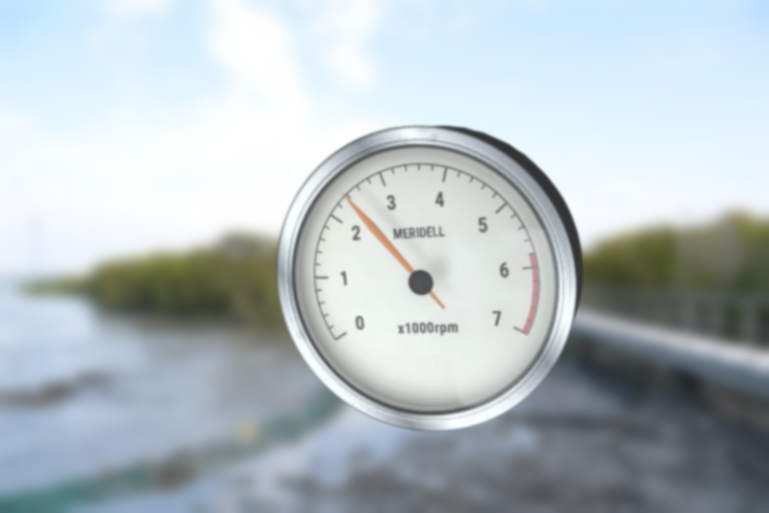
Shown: 2400
